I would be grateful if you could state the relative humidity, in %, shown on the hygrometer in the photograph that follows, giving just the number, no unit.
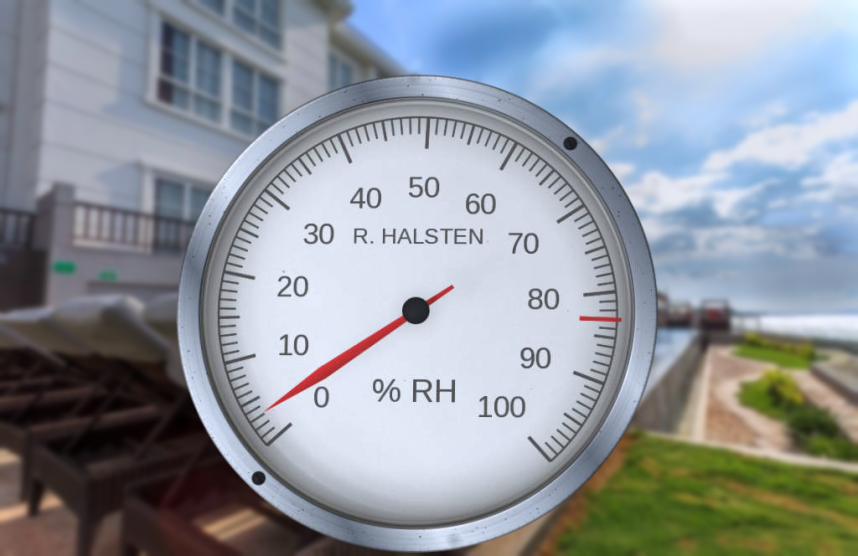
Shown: 3
